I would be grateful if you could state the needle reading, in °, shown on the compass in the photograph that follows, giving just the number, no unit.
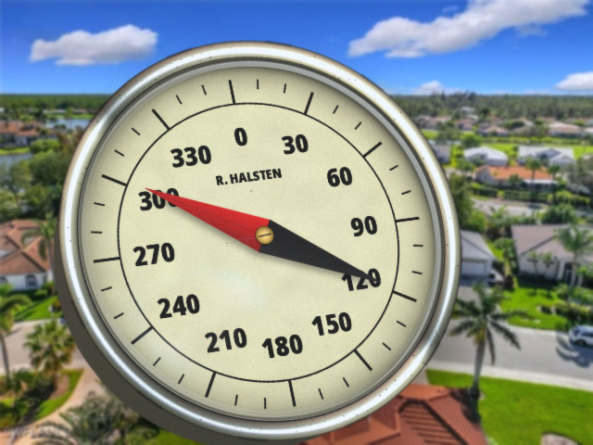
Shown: 300
